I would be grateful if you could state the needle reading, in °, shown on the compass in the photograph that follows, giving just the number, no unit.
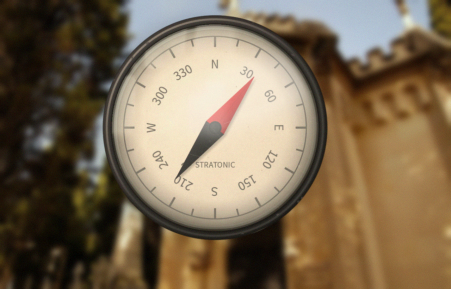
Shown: 37.5
